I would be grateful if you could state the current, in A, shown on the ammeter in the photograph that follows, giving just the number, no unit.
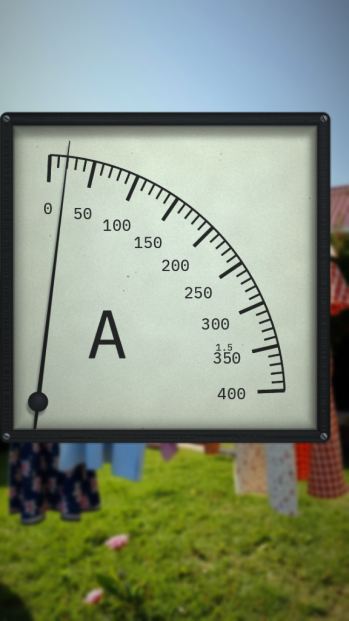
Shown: 20
